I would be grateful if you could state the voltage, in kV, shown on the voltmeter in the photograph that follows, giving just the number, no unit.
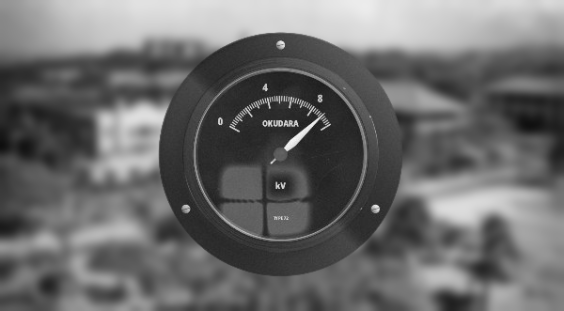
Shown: 9
